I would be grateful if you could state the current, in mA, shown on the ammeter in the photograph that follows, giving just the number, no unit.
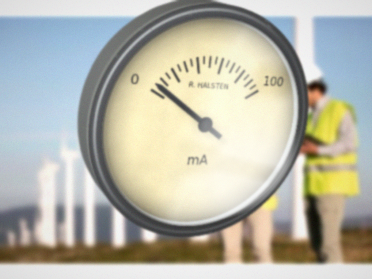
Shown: 5
